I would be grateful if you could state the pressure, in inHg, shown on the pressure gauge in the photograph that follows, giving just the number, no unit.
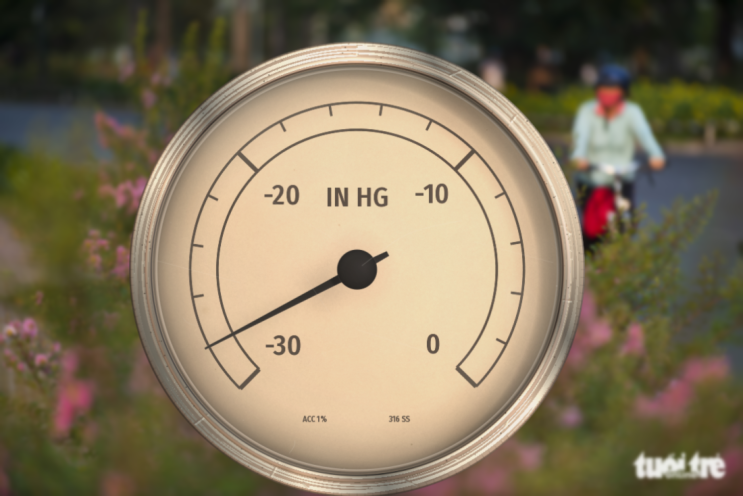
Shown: -28
